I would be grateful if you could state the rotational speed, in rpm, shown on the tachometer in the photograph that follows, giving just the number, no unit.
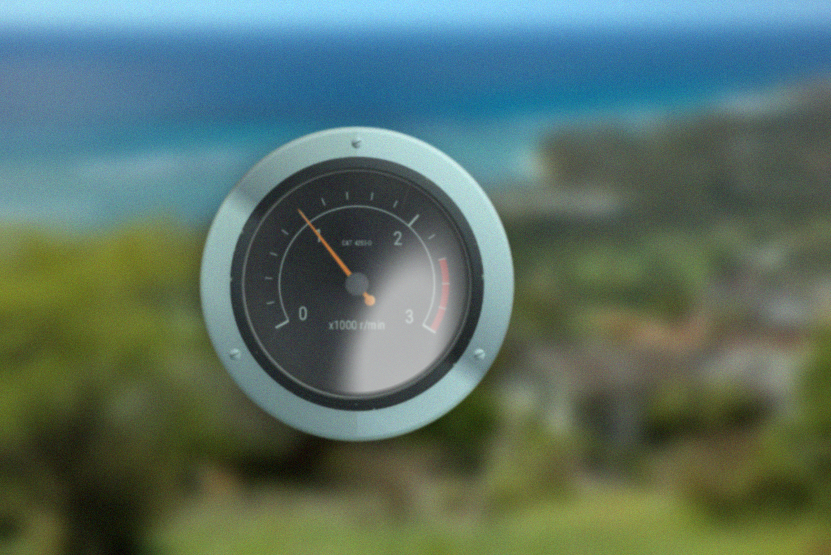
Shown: 1000
